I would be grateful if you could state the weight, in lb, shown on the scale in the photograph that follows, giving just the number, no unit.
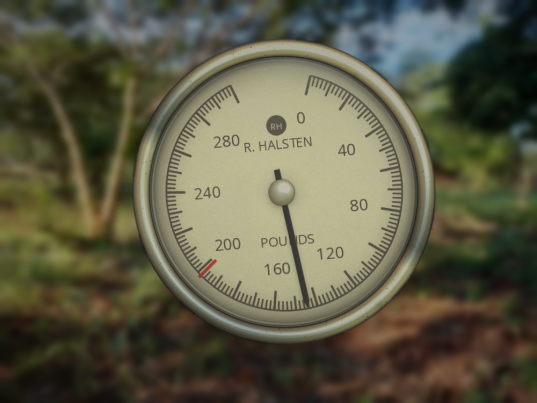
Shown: 144
